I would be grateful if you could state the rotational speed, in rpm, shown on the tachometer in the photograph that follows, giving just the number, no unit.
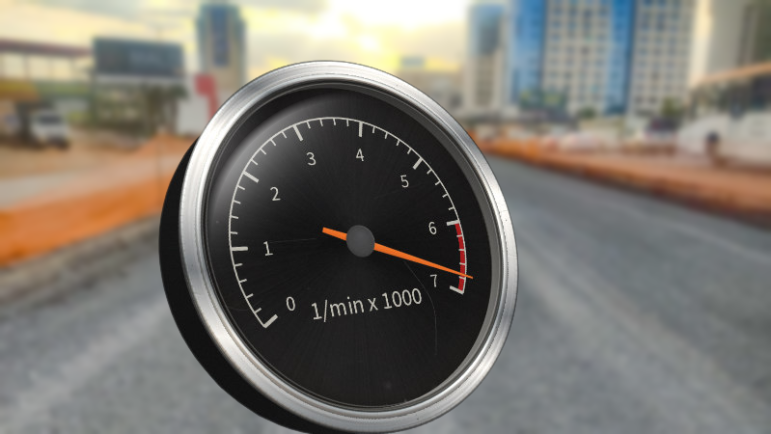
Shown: 6800
